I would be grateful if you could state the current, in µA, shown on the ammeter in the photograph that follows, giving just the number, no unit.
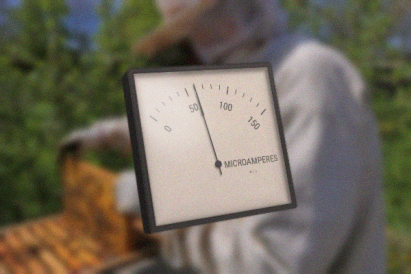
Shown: 60
